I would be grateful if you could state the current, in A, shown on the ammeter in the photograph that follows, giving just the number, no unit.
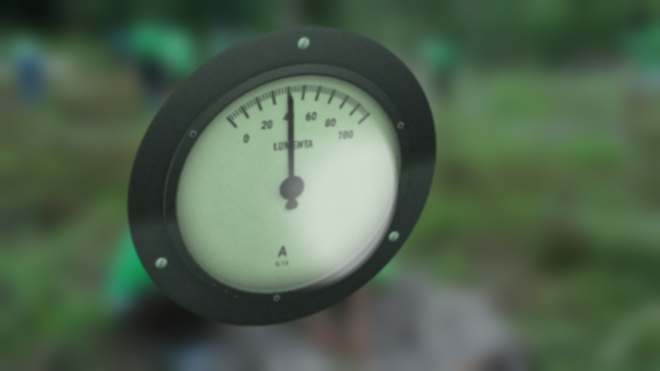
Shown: 40
